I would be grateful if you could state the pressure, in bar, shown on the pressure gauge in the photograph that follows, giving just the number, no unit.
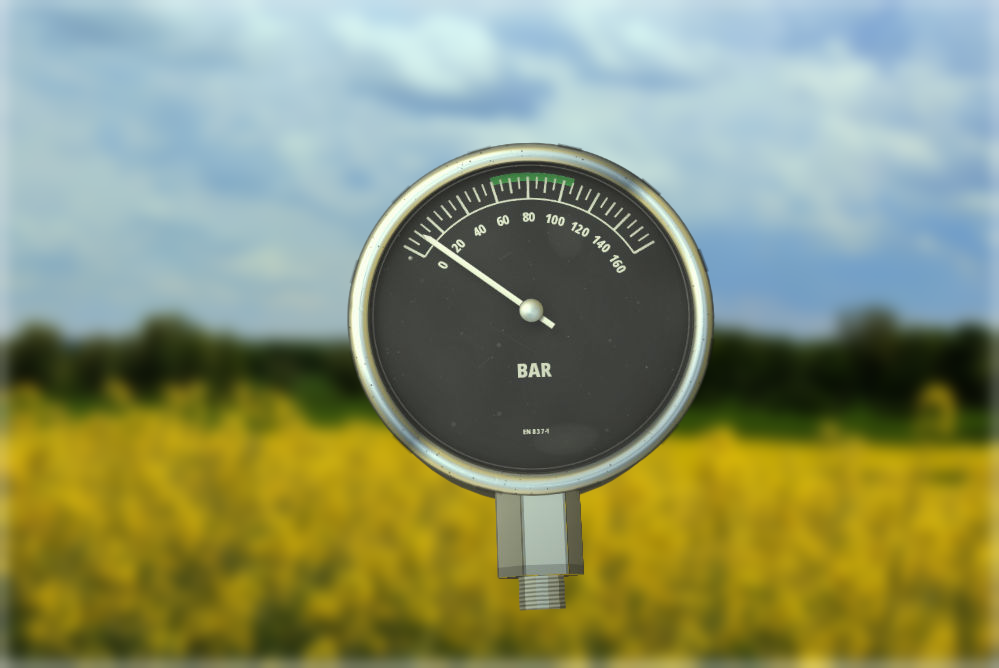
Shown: 10
